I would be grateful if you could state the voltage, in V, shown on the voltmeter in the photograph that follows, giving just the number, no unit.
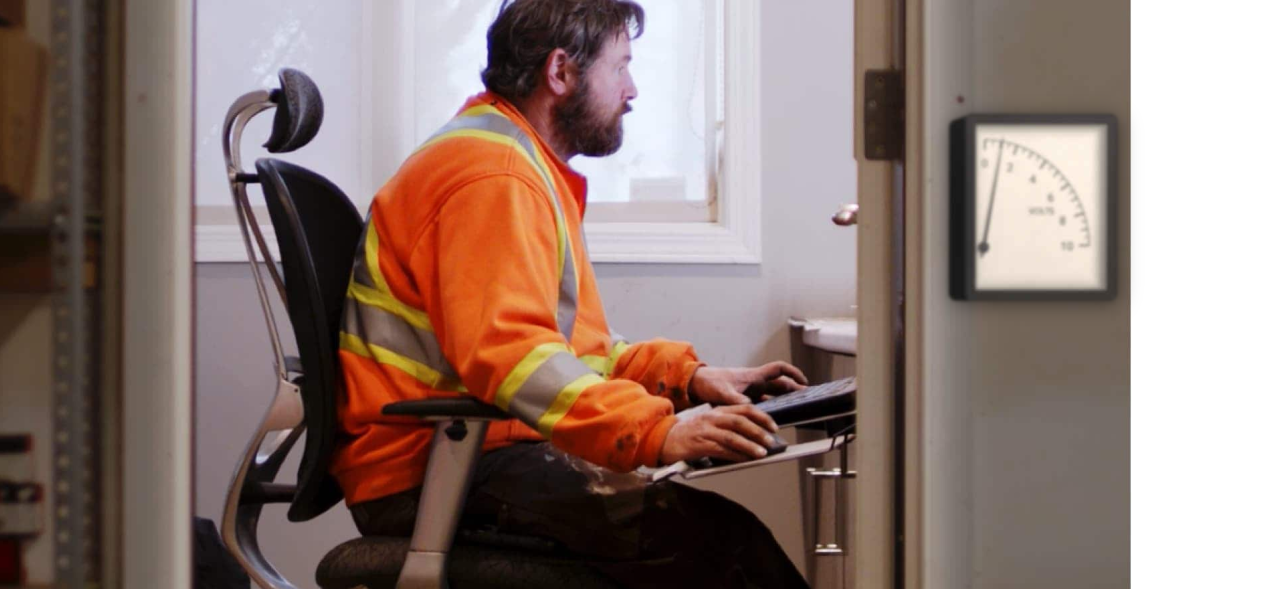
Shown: 1
